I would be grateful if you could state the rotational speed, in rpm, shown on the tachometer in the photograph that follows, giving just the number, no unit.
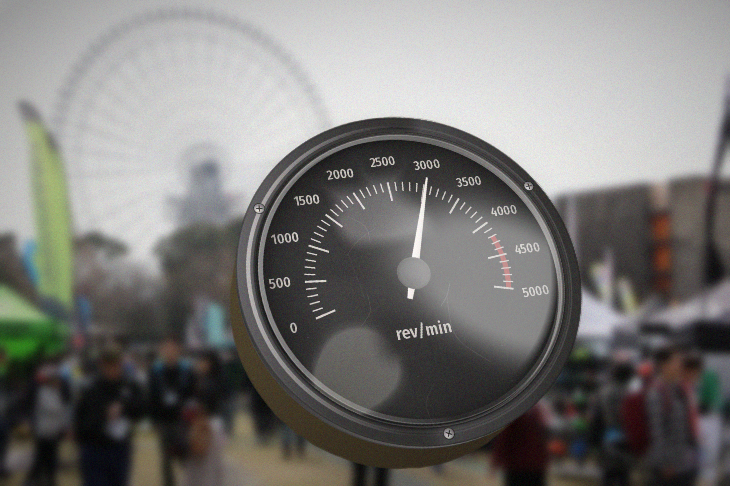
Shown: 3000
